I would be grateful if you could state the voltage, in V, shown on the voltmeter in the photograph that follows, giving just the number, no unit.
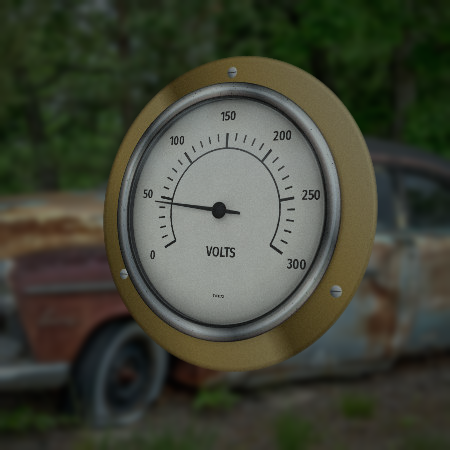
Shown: 45
